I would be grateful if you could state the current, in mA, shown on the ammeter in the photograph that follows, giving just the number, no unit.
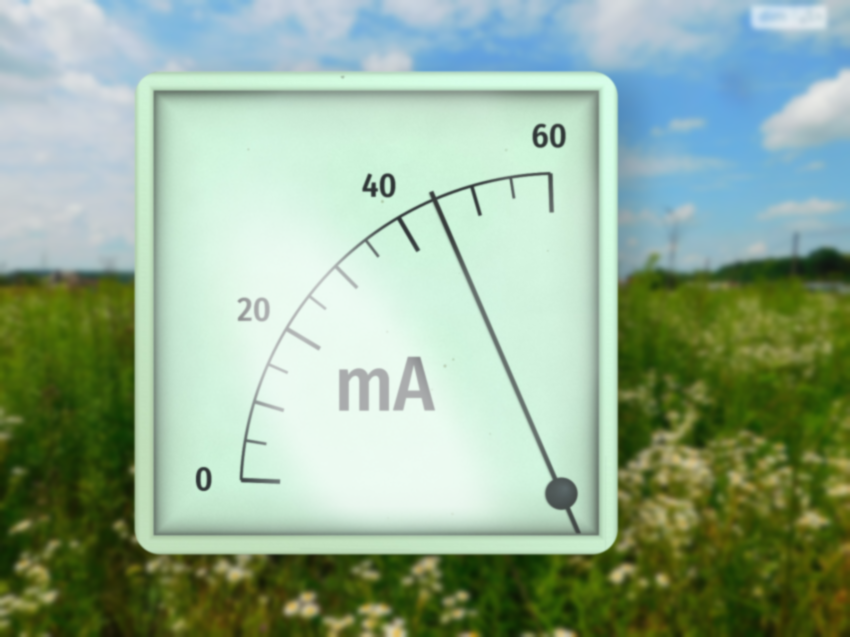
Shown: 45
